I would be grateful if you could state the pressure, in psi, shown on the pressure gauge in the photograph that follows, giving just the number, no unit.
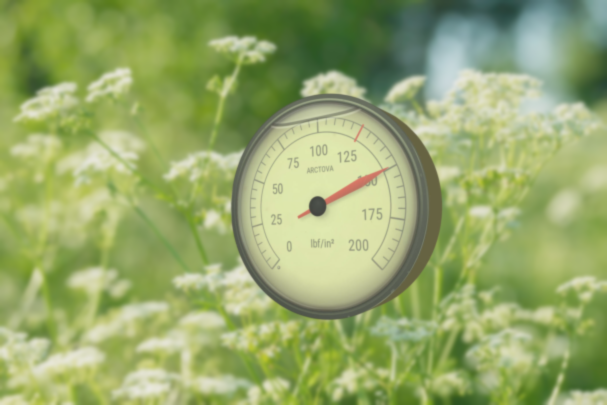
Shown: 150
